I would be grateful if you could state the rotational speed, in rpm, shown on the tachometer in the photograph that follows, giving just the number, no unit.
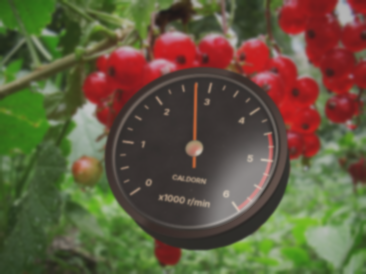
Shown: 2750
